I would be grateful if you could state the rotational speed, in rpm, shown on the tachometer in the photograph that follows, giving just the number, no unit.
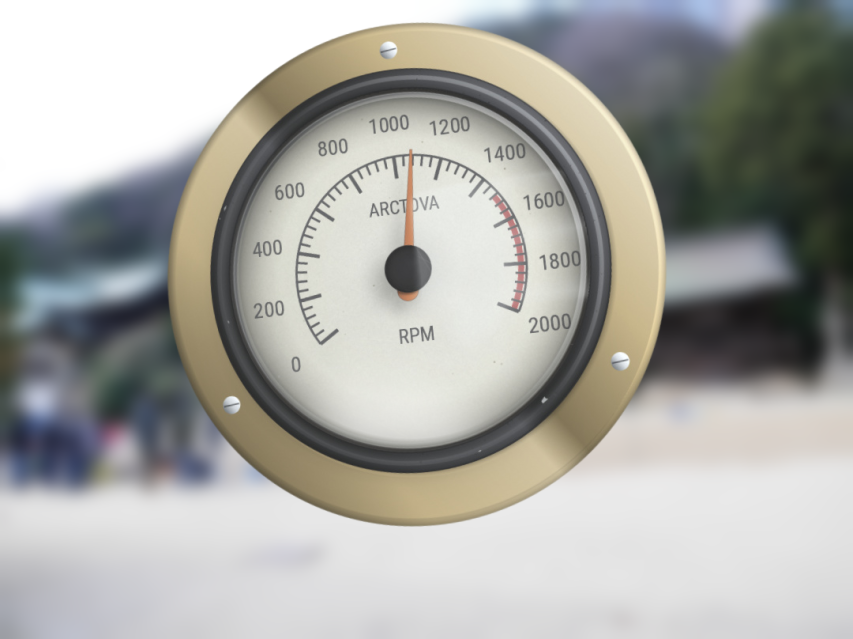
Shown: 1080
